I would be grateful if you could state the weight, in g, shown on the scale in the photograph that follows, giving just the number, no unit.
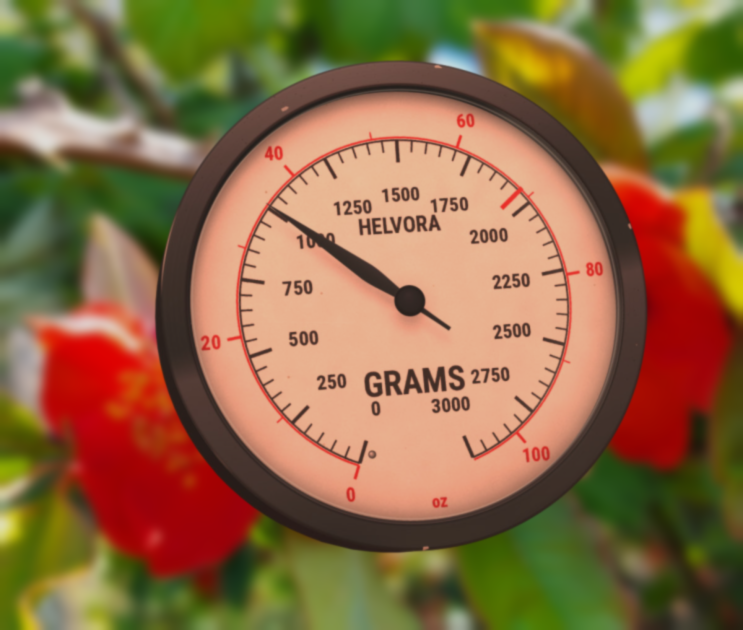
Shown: 1000
